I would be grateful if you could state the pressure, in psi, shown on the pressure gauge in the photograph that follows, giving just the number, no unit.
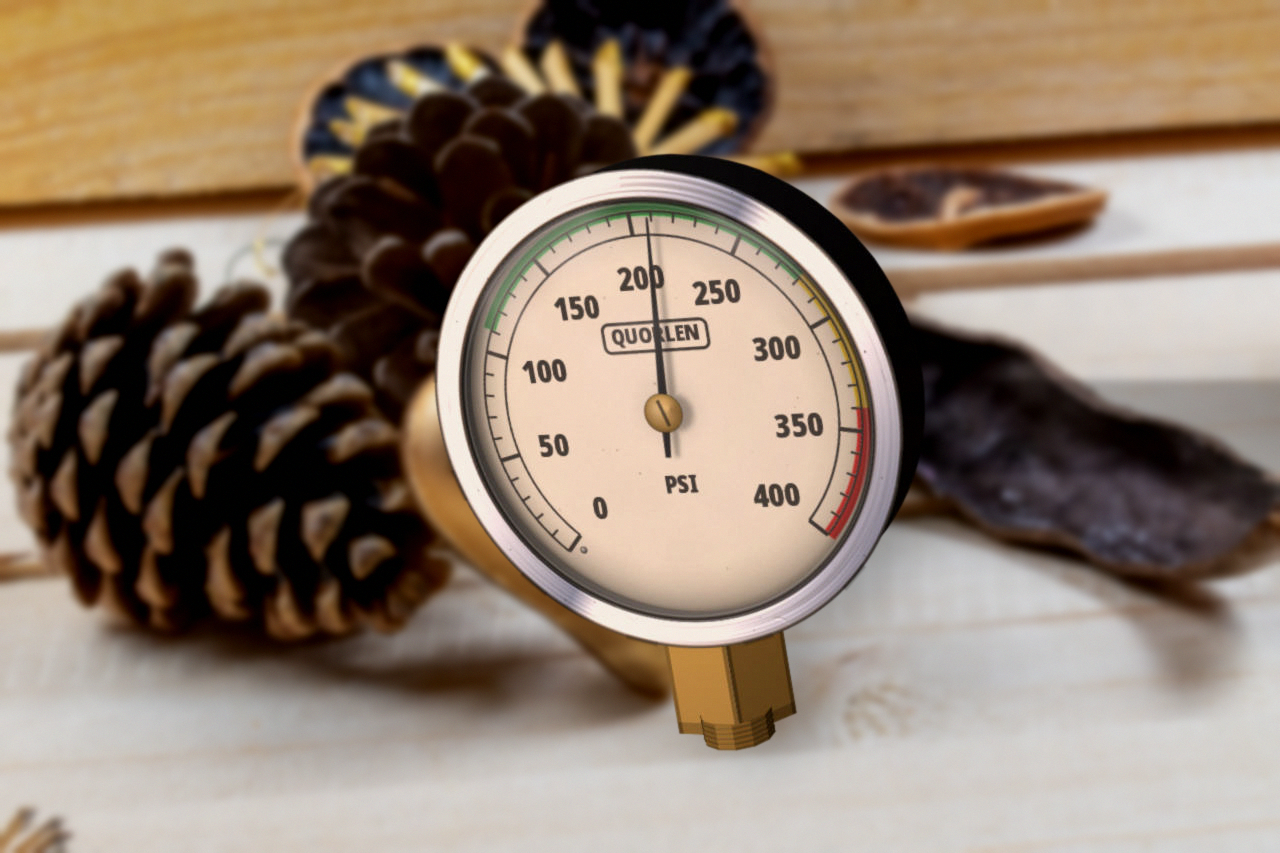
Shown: 210
